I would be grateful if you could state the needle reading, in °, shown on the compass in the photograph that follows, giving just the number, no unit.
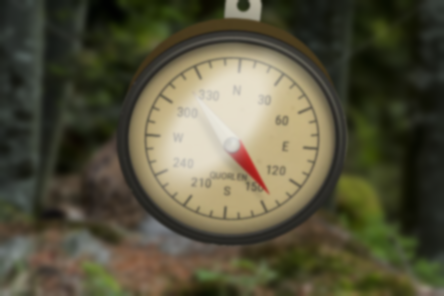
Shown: 140
